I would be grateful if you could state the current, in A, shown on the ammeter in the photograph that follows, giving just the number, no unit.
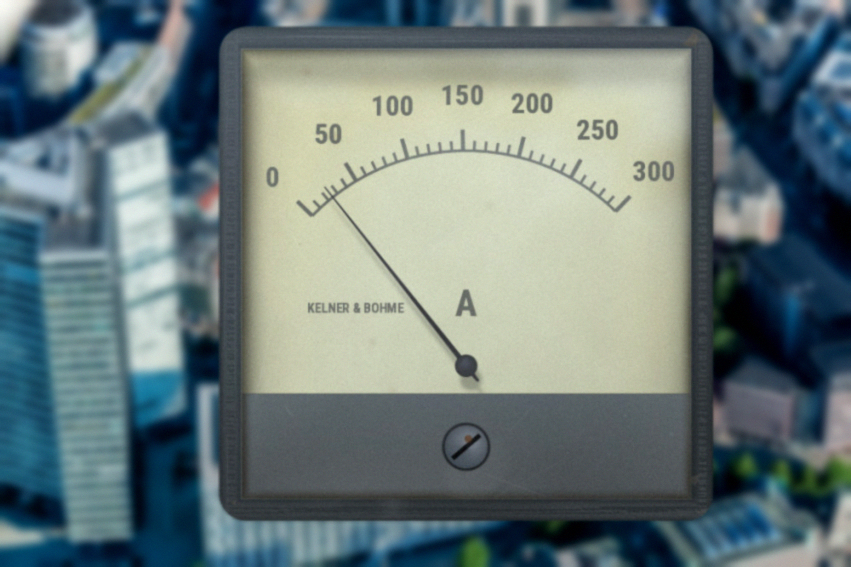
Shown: 25
